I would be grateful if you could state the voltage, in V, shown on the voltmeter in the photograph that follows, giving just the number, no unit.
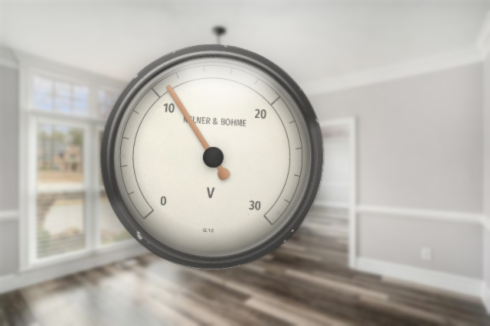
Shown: 11
